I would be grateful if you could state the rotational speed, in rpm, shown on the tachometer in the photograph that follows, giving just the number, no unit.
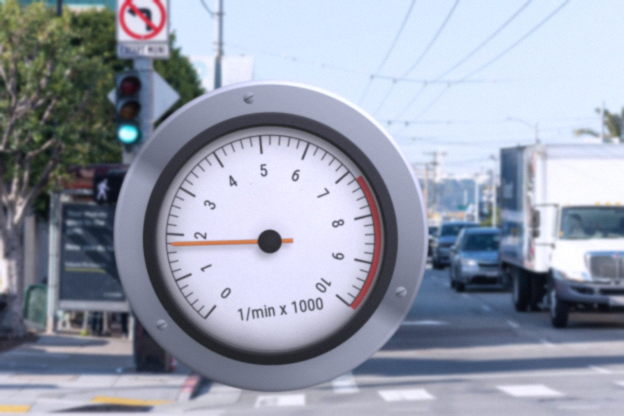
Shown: 1800
